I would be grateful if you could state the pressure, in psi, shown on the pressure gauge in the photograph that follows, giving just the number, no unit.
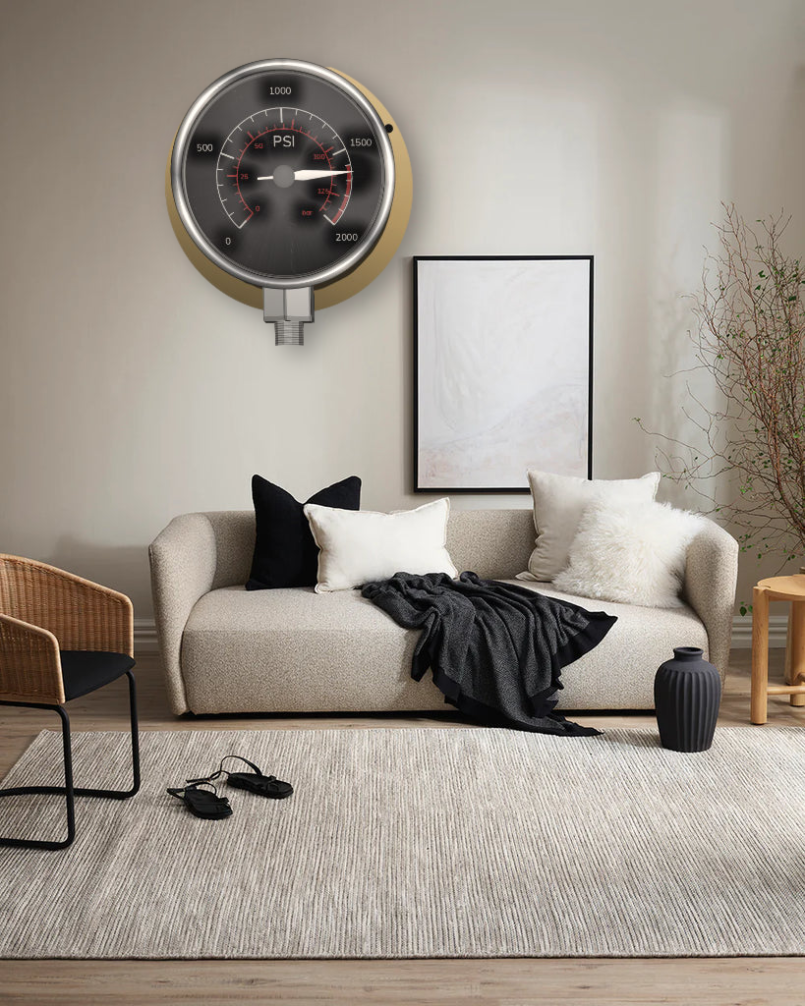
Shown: 1650
